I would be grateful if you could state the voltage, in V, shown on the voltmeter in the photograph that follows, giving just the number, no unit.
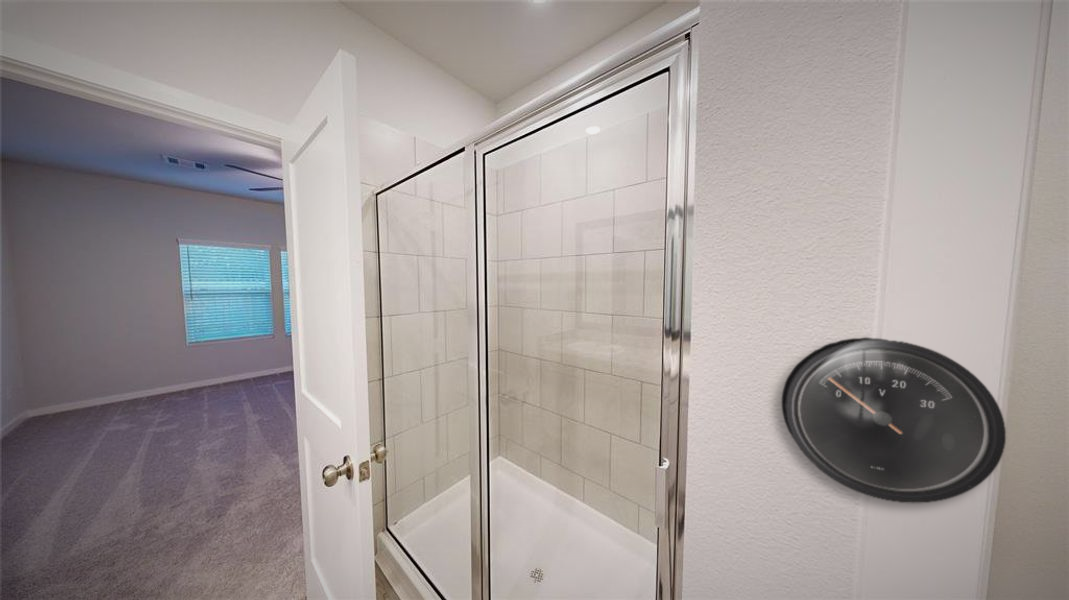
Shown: 2.5
